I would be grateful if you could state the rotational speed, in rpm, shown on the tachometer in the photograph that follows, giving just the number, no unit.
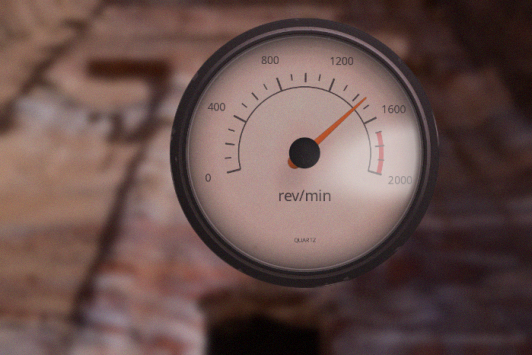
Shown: 1450
